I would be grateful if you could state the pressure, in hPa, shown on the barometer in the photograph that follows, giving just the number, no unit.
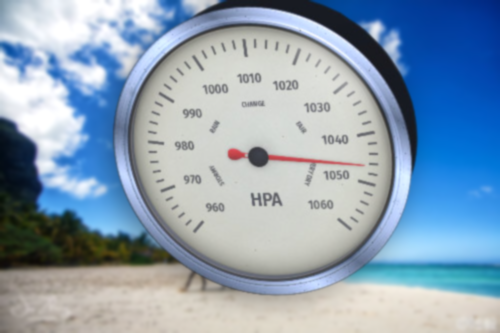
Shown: 1046
